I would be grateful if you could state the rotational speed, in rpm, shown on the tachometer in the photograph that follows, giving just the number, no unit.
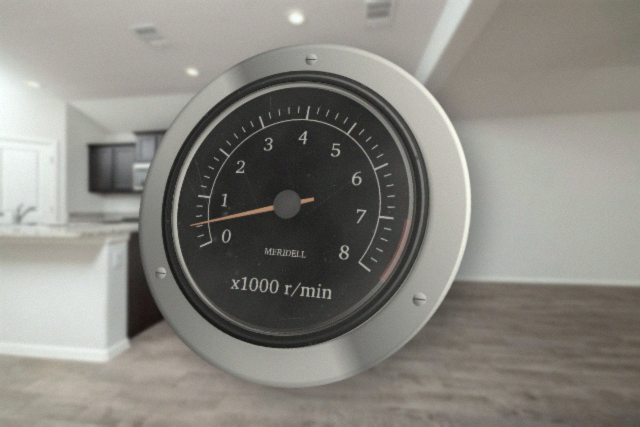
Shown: 400
